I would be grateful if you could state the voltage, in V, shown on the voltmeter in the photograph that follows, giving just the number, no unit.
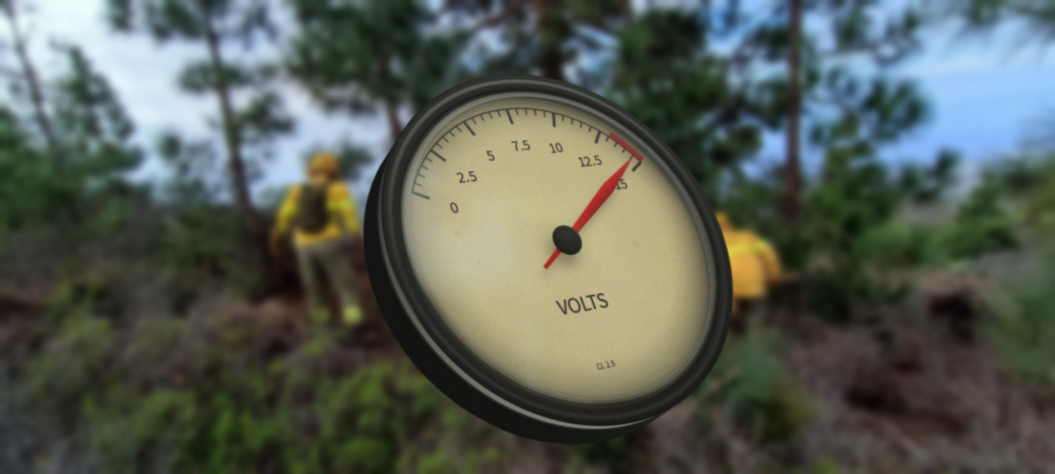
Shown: 14.5
